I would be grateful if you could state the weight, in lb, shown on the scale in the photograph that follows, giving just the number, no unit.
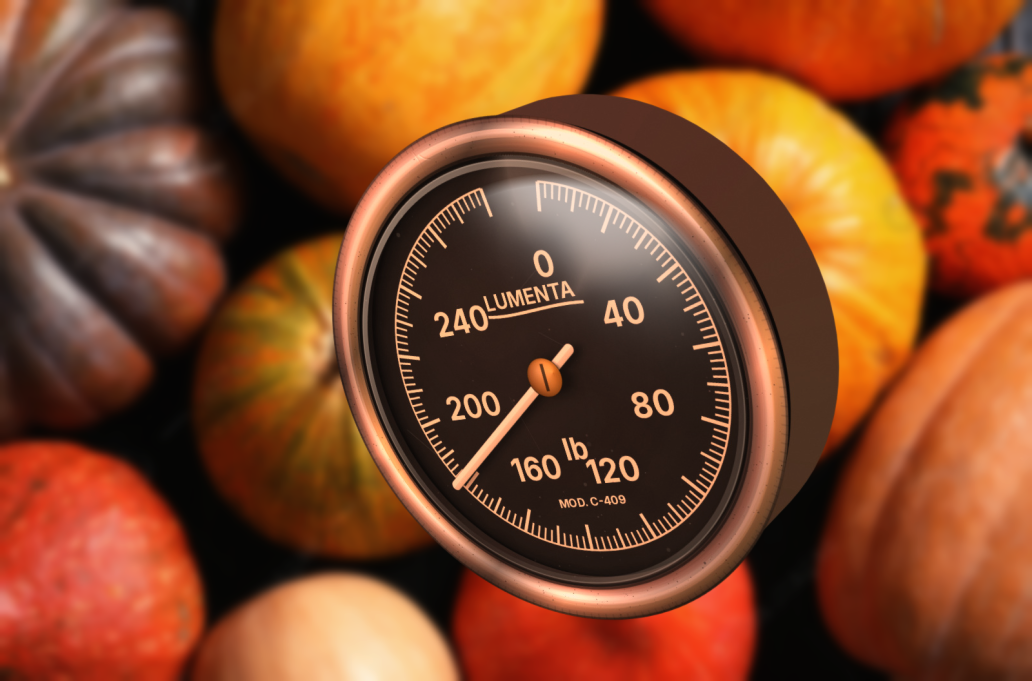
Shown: 182
